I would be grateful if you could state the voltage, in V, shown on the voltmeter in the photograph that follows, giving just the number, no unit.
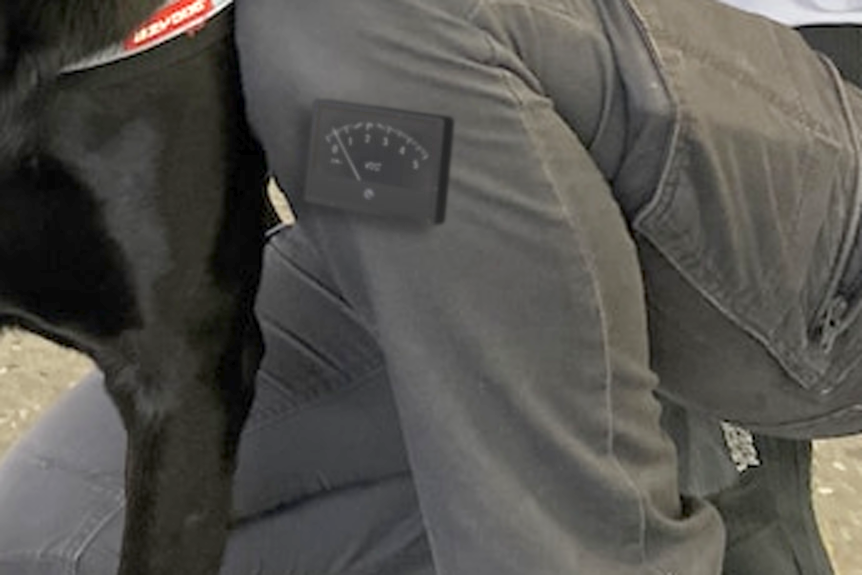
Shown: 0.5
